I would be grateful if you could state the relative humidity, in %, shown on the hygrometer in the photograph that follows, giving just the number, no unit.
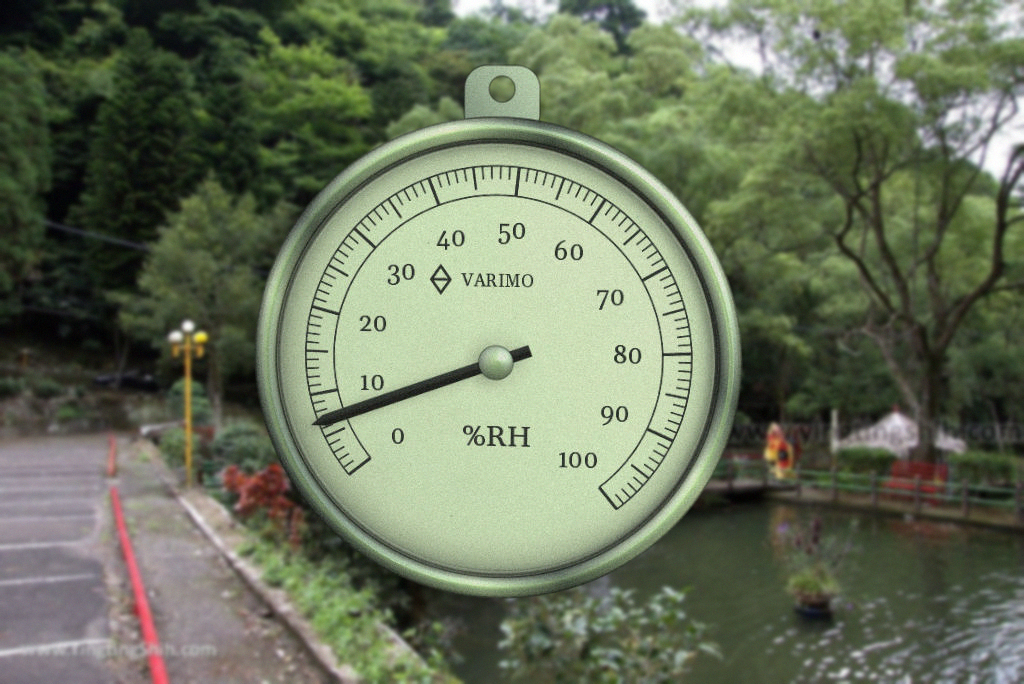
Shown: 7
